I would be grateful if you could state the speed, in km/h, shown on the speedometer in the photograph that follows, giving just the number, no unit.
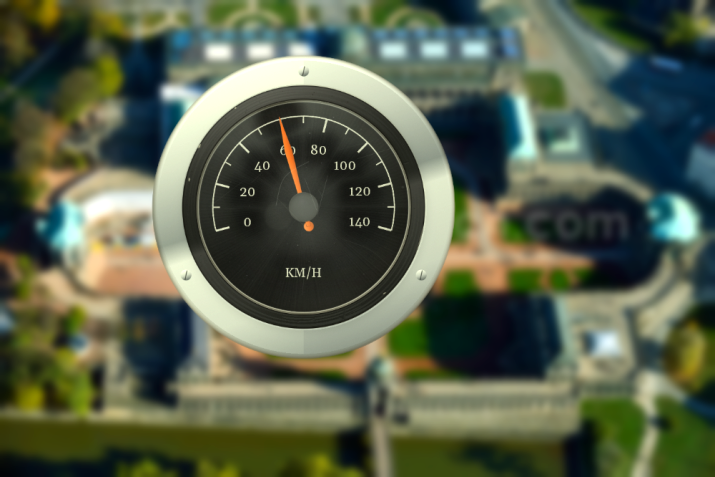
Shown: 60
